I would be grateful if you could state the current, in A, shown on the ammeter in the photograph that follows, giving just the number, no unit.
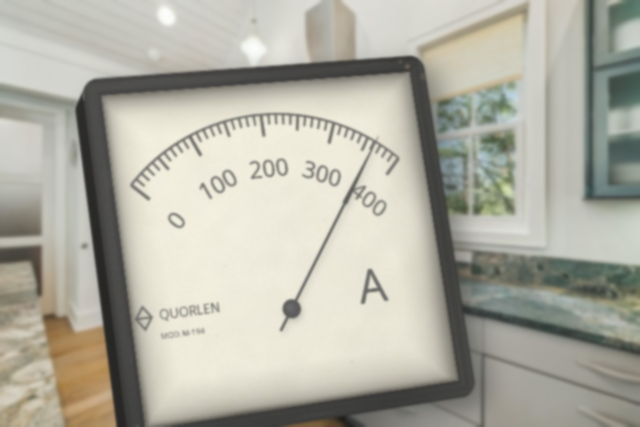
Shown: 360
